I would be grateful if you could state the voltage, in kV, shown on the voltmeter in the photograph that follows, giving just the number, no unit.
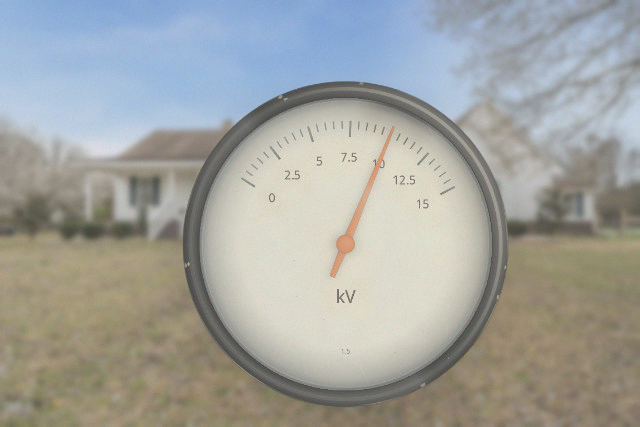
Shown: 10
